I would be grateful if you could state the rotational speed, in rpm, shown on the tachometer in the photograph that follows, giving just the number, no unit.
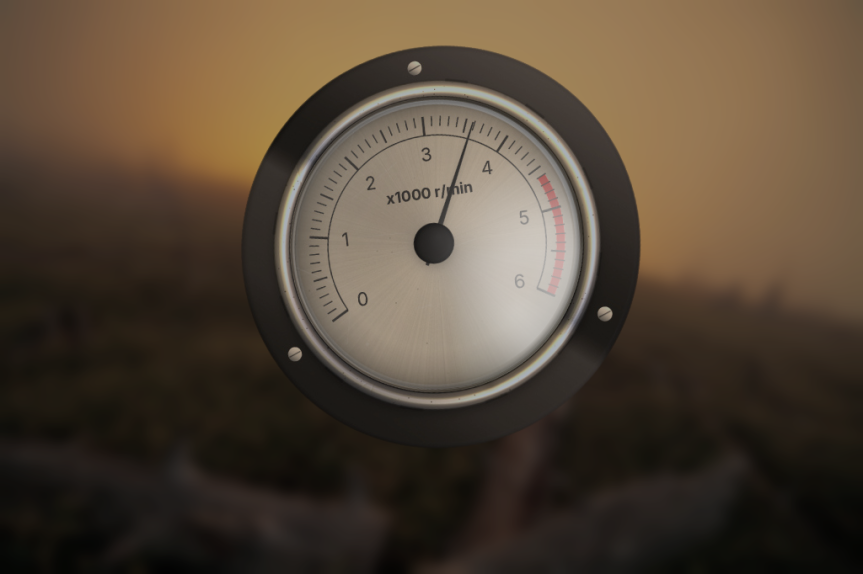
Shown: 3600
